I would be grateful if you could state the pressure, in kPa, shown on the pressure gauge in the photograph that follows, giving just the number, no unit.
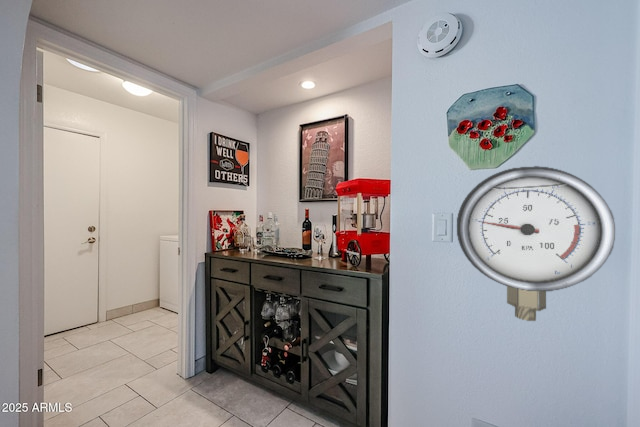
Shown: 20
